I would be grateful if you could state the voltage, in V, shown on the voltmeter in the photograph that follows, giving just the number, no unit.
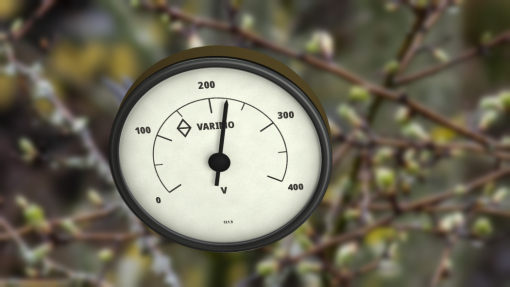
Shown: 225
